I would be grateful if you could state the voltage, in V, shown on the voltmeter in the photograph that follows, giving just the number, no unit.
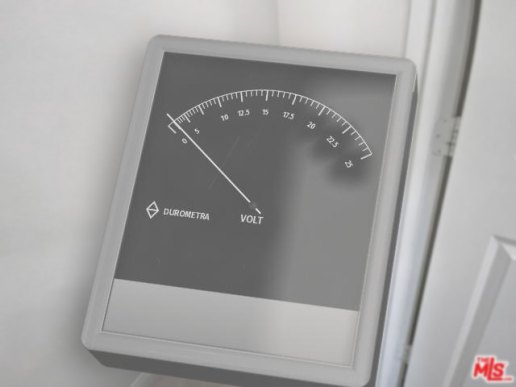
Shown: 2.5
